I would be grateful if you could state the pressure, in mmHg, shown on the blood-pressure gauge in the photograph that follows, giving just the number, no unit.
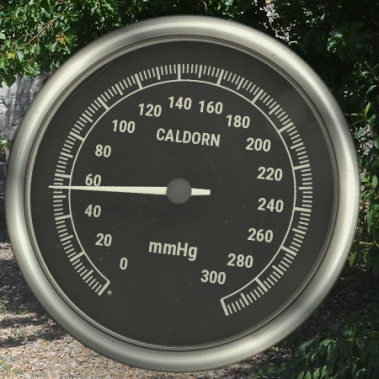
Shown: 54
